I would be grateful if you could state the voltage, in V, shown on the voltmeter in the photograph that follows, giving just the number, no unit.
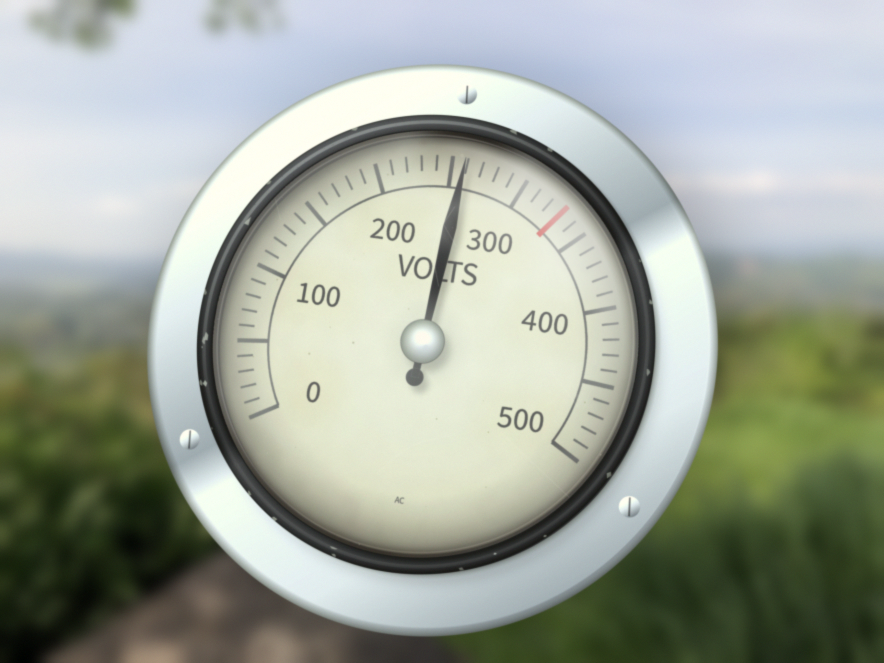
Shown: 260
